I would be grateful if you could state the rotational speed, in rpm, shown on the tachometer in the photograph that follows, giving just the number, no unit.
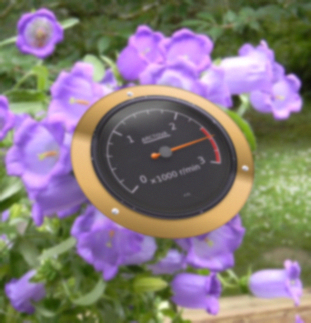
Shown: 2600
